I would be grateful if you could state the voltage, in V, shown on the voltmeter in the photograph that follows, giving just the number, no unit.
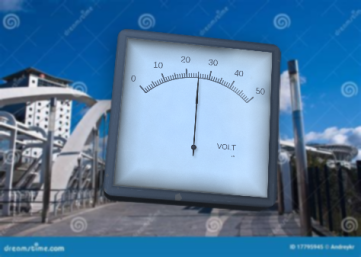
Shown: 25
